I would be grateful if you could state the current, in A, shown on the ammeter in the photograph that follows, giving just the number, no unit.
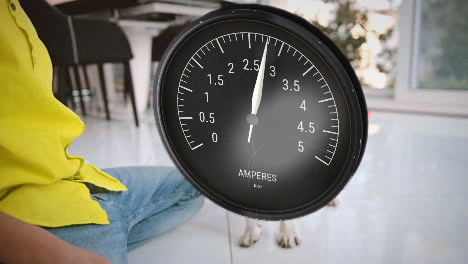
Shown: 2.8
